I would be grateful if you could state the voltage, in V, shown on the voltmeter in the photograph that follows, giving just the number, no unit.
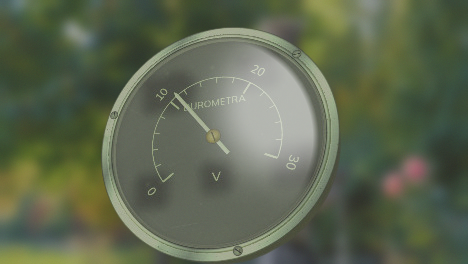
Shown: 11
